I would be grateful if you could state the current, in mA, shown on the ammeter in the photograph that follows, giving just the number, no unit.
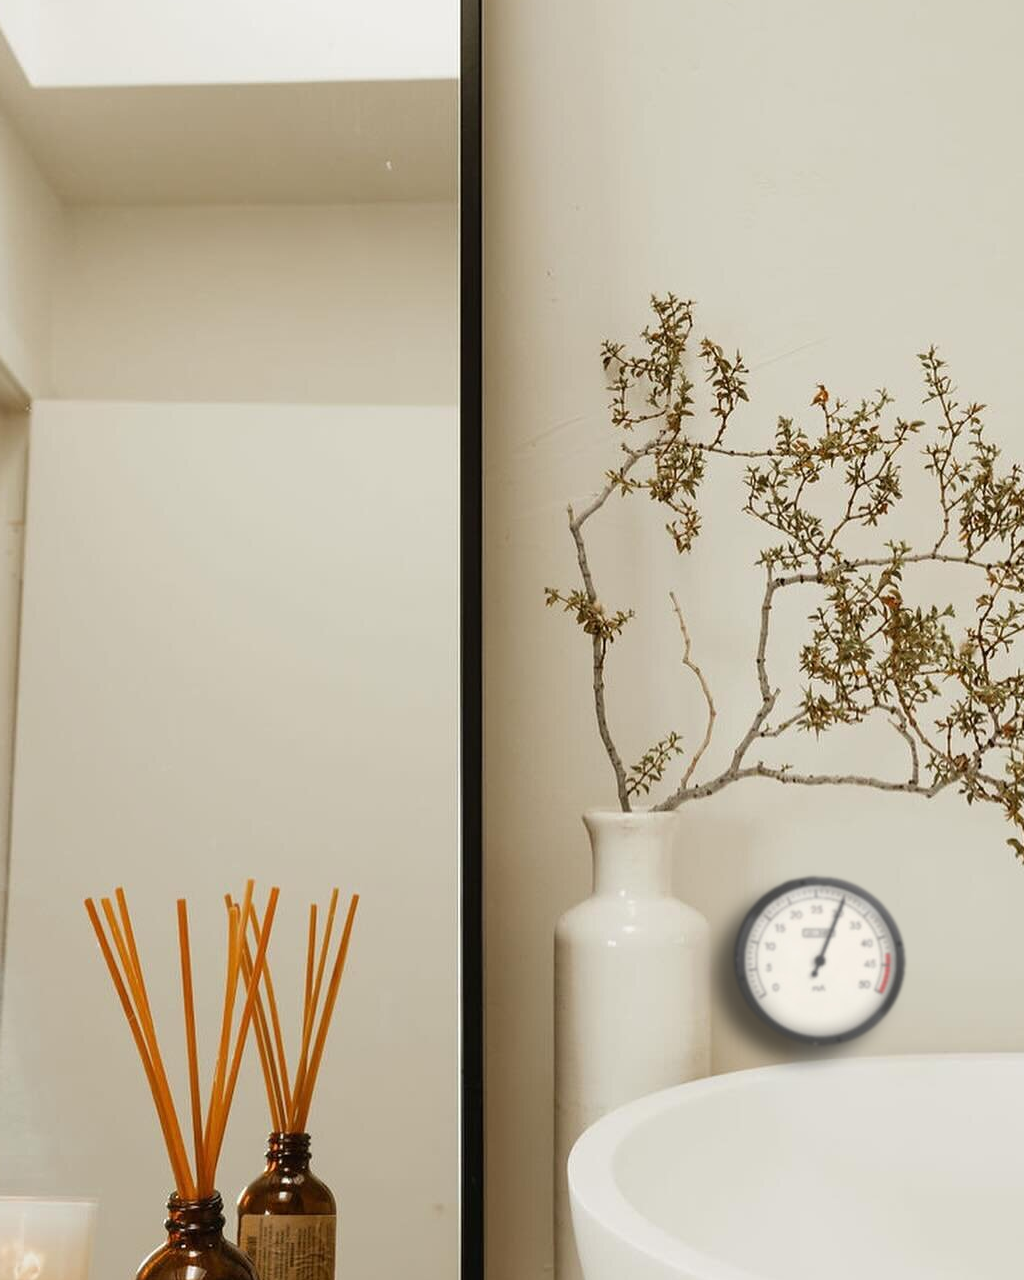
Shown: 30
